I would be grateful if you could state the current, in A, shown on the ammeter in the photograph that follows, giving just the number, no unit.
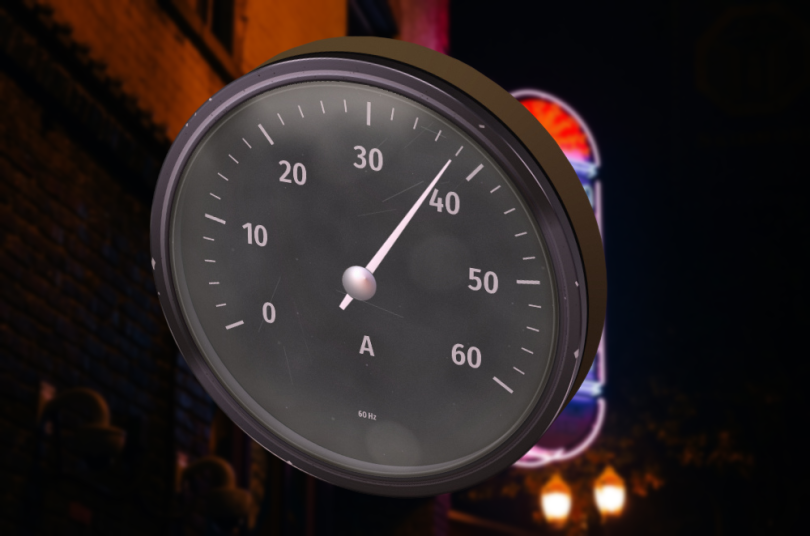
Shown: 38
